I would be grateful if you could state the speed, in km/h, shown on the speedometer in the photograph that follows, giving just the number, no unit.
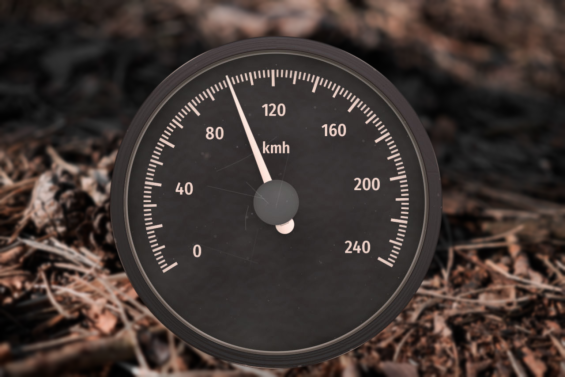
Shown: 100
